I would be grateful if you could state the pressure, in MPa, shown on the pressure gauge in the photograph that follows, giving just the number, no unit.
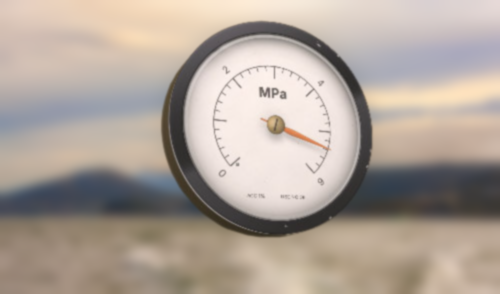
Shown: 5.4
